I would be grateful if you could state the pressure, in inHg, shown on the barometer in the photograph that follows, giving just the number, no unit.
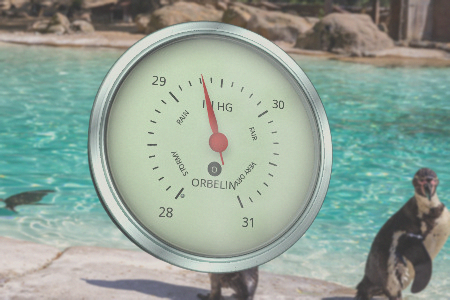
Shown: 29.3
